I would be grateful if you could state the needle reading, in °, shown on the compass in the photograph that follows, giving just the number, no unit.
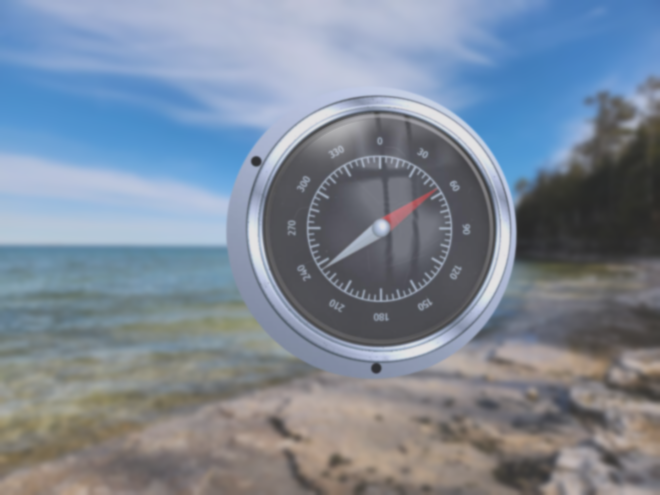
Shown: 55
